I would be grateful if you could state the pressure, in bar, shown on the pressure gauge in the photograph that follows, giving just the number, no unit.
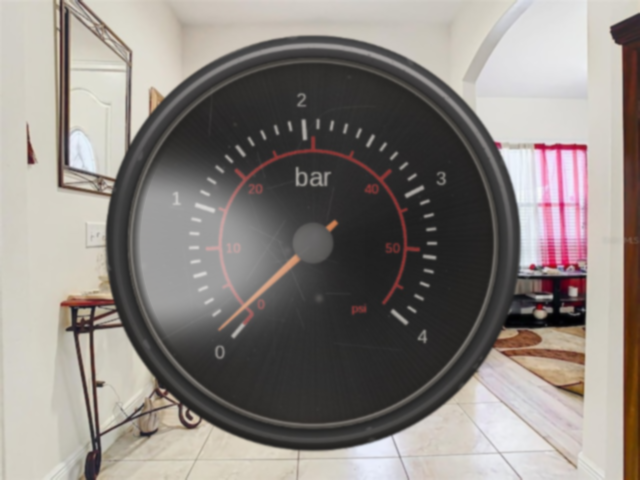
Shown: 0.1
